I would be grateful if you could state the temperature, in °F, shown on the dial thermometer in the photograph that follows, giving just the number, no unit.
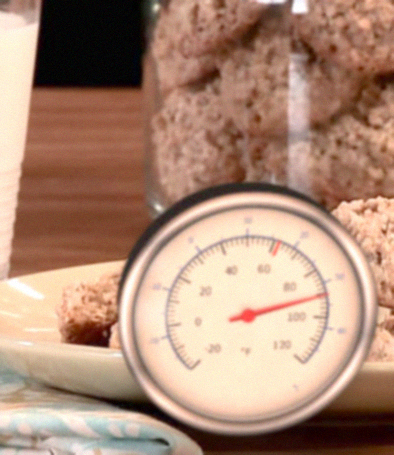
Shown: 90
